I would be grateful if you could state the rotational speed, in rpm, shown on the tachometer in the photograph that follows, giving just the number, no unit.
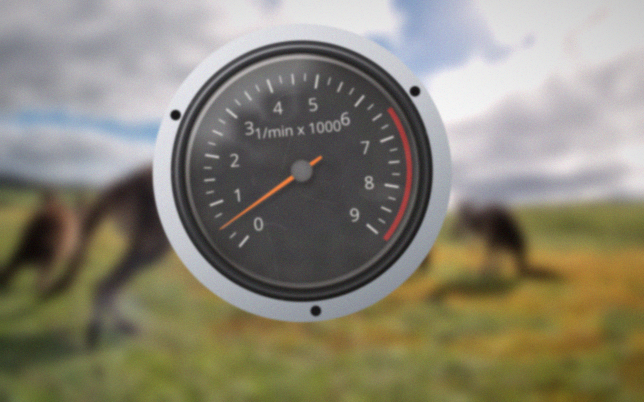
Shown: 500
